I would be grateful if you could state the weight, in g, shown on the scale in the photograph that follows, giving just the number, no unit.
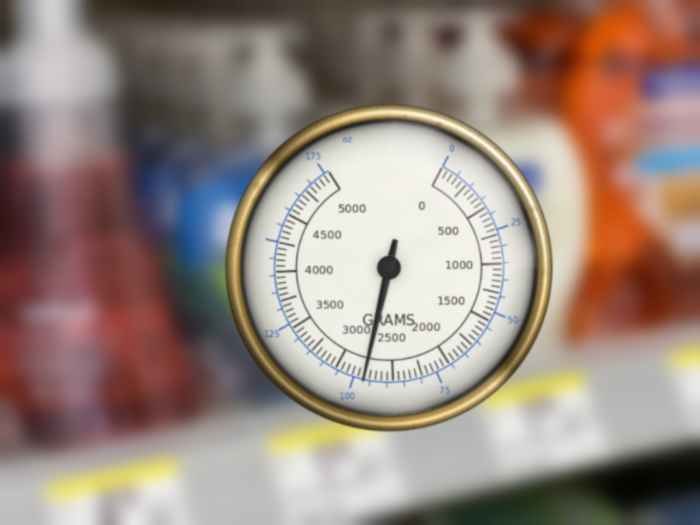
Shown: 2750
